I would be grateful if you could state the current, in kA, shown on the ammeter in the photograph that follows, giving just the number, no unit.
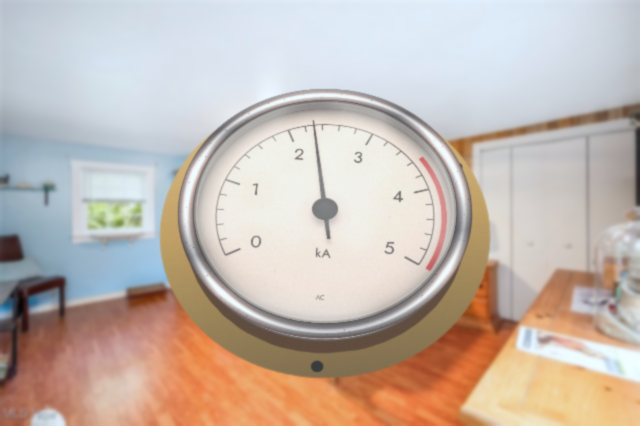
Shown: 2.3
